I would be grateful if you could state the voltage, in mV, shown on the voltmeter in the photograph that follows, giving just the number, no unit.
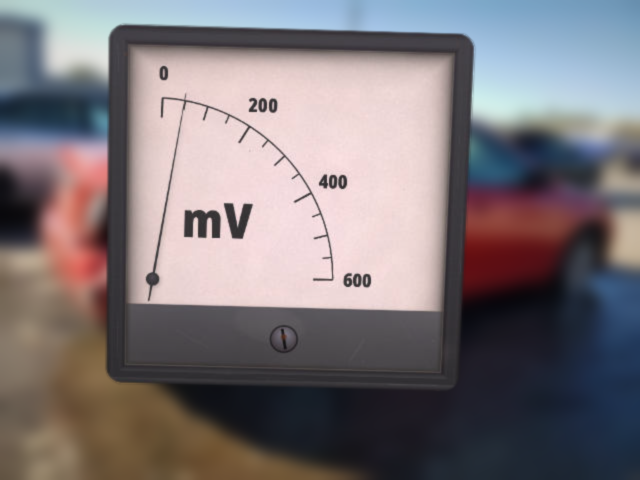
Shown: 50
